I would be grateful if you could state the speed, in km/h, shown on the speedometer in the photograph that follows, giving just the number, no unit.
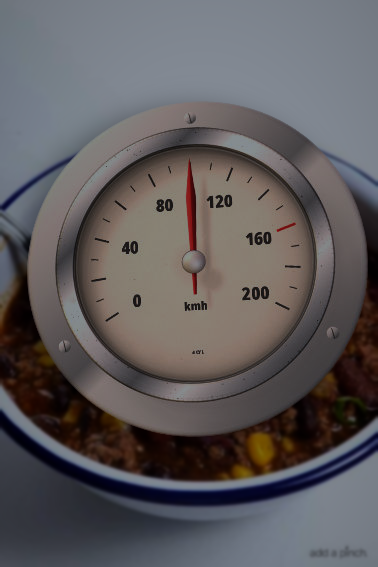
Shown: 100
